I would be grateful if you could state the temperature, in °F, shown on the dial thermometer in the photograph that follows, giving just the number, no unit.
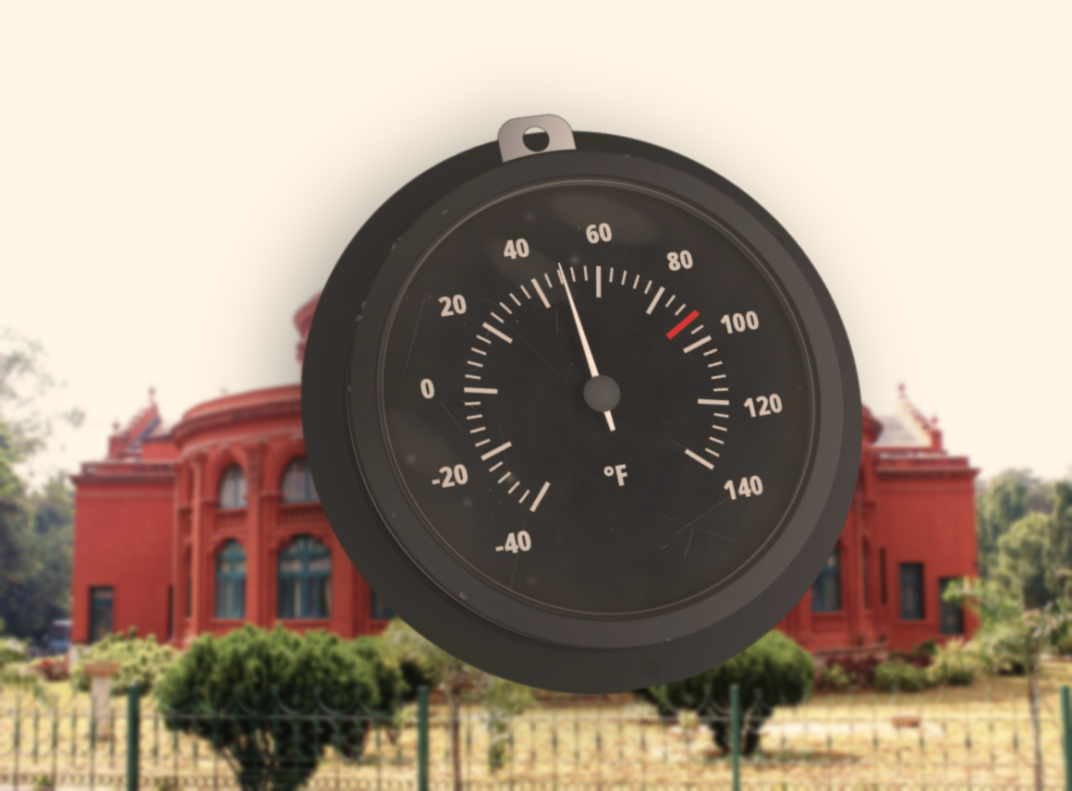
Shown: 48
